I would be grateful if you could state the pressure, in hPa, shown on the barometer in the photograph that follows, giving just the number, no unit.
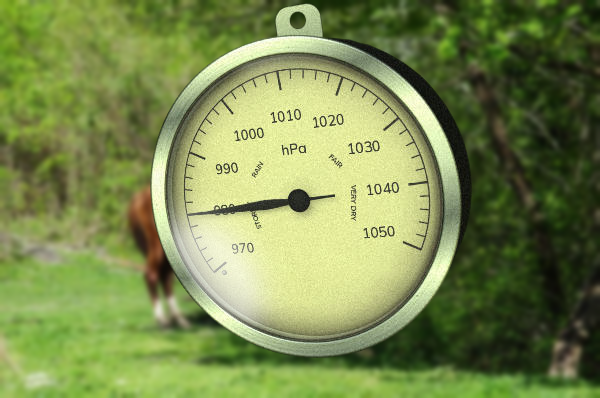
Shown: 980
